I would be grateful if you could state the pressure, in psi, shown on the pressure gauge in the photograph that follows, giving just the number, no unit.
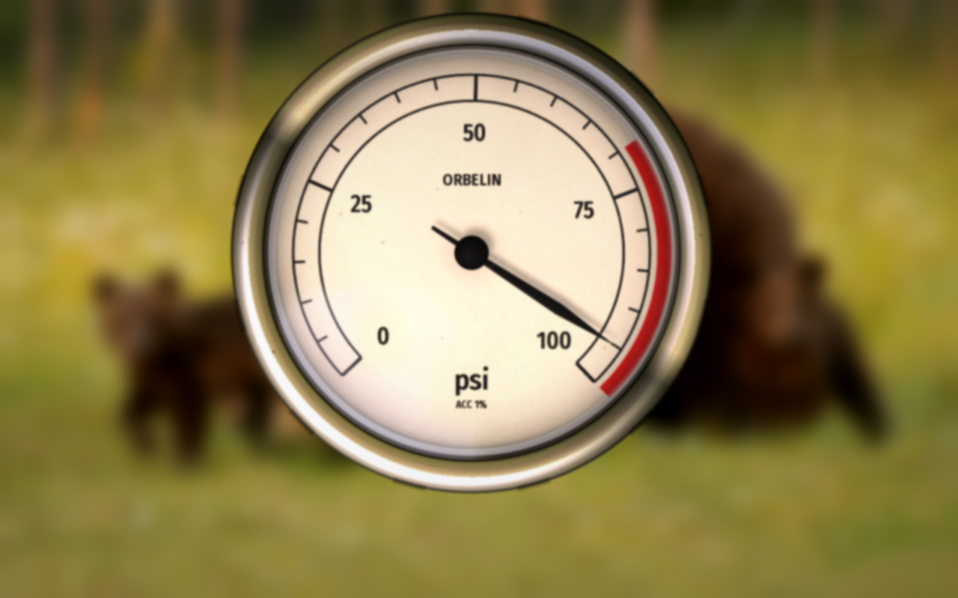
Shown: 95
